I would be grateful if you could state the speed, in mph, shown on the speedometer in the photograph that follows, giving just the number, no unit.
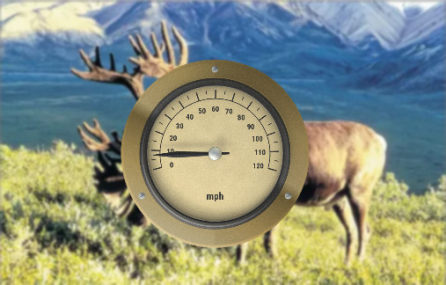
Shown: 7.5
